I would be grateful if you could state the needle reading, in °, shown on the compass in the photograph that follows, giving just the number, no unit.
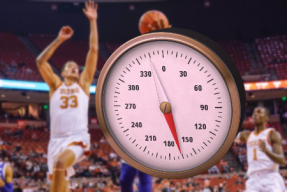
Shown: 165
